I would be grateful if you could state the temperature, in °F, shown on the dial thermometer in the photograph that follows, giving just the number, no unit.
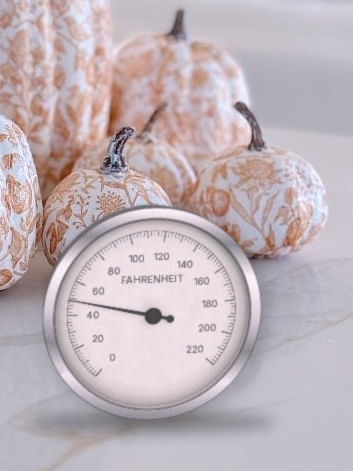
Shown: 50
